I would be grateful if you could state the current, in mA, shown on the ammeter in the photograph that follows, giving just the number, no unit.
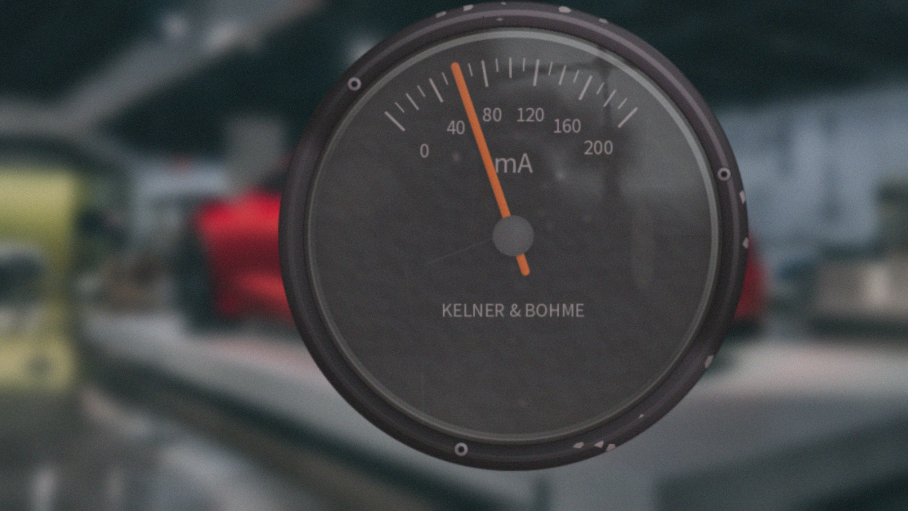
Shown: 60
